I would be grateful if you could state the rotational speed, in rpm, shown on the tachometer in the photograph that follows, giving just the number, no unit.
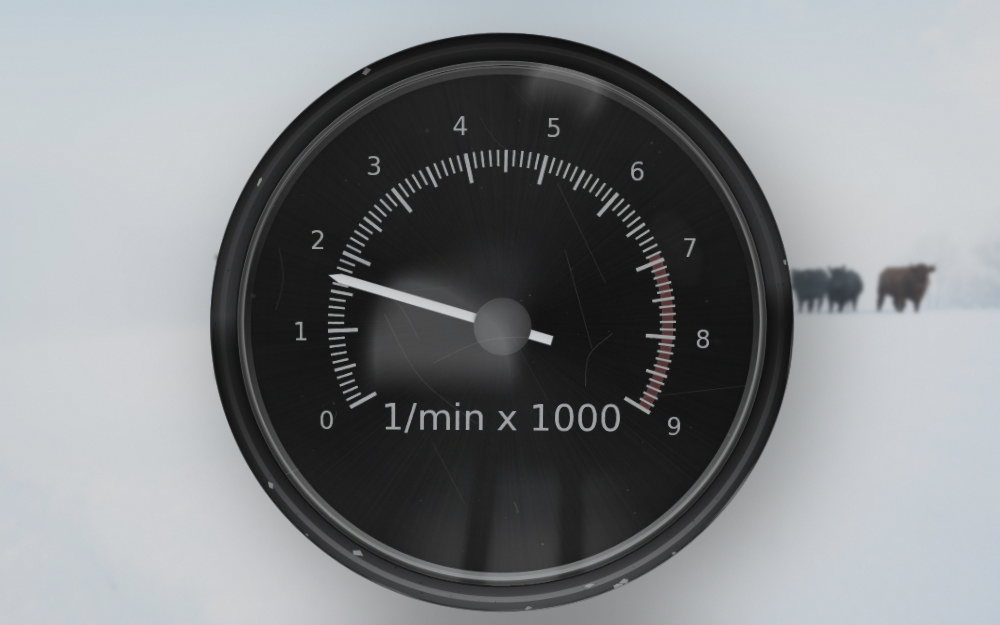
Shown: 1700
